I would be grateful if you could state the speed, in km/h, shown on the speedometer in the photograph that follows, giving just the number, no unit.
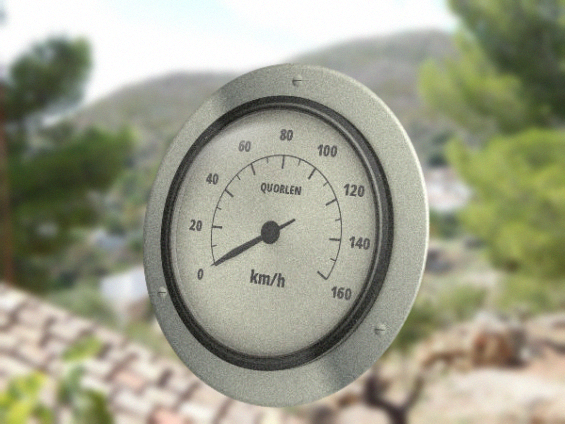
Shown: 0
